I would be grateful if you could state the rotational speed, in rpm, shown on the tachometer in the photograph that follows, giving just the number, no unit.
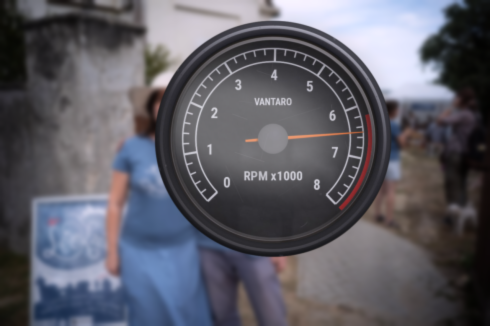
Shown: 6500
